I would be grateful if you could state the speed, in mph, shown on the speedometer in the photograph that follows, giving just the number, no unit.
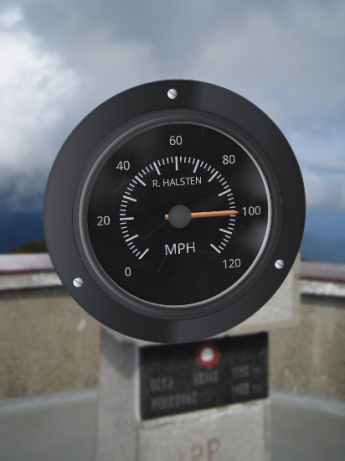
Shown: 100
